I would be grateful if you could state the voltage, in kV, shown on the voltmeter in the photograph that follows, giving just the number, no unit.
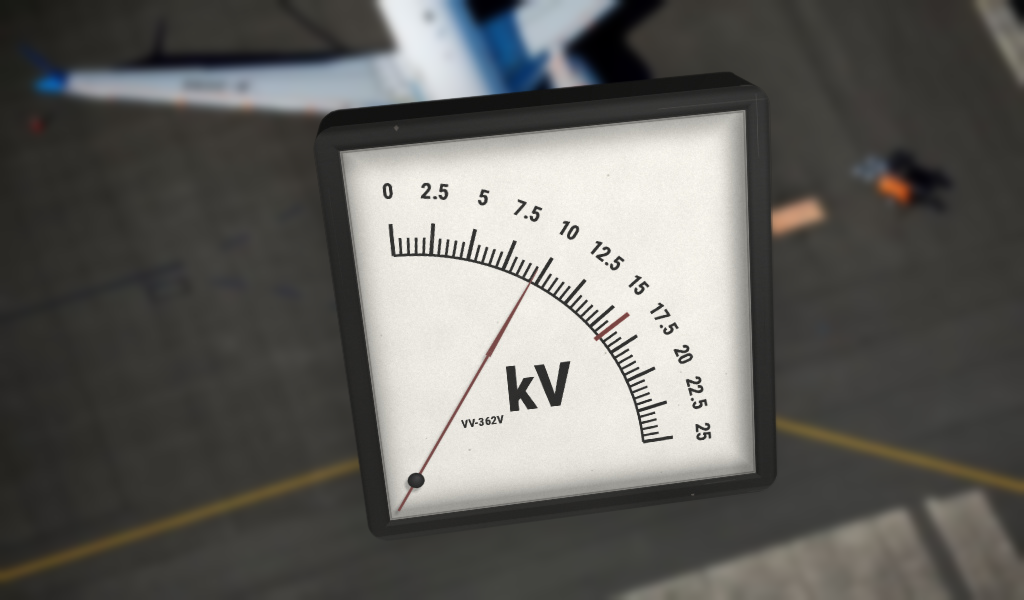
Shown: 9.5
